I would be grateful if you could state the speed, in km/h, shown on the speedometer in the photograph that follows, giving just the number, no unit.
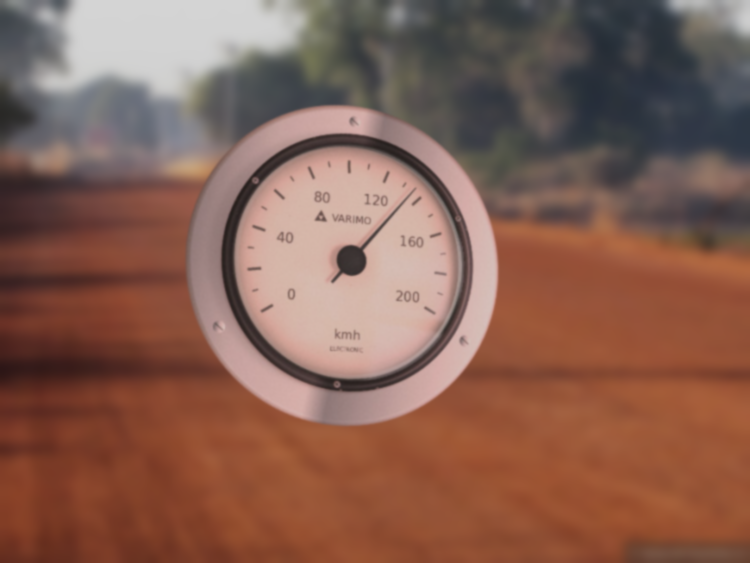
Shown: 135
